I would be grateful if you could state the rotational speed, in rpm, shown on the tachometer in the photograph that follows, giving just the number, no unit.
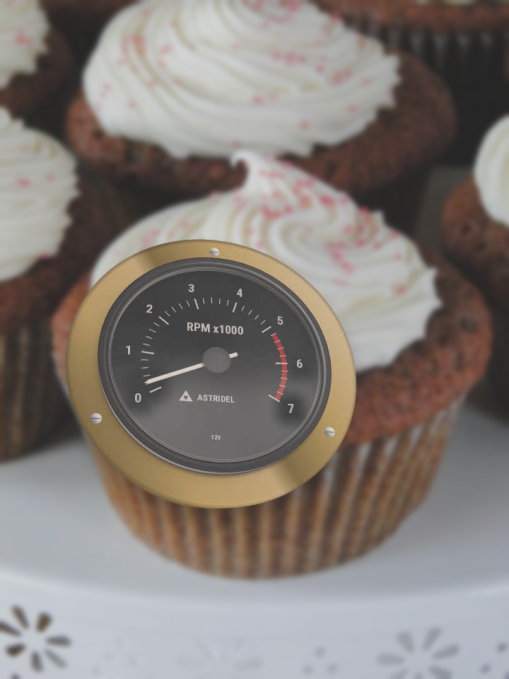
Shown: 200
